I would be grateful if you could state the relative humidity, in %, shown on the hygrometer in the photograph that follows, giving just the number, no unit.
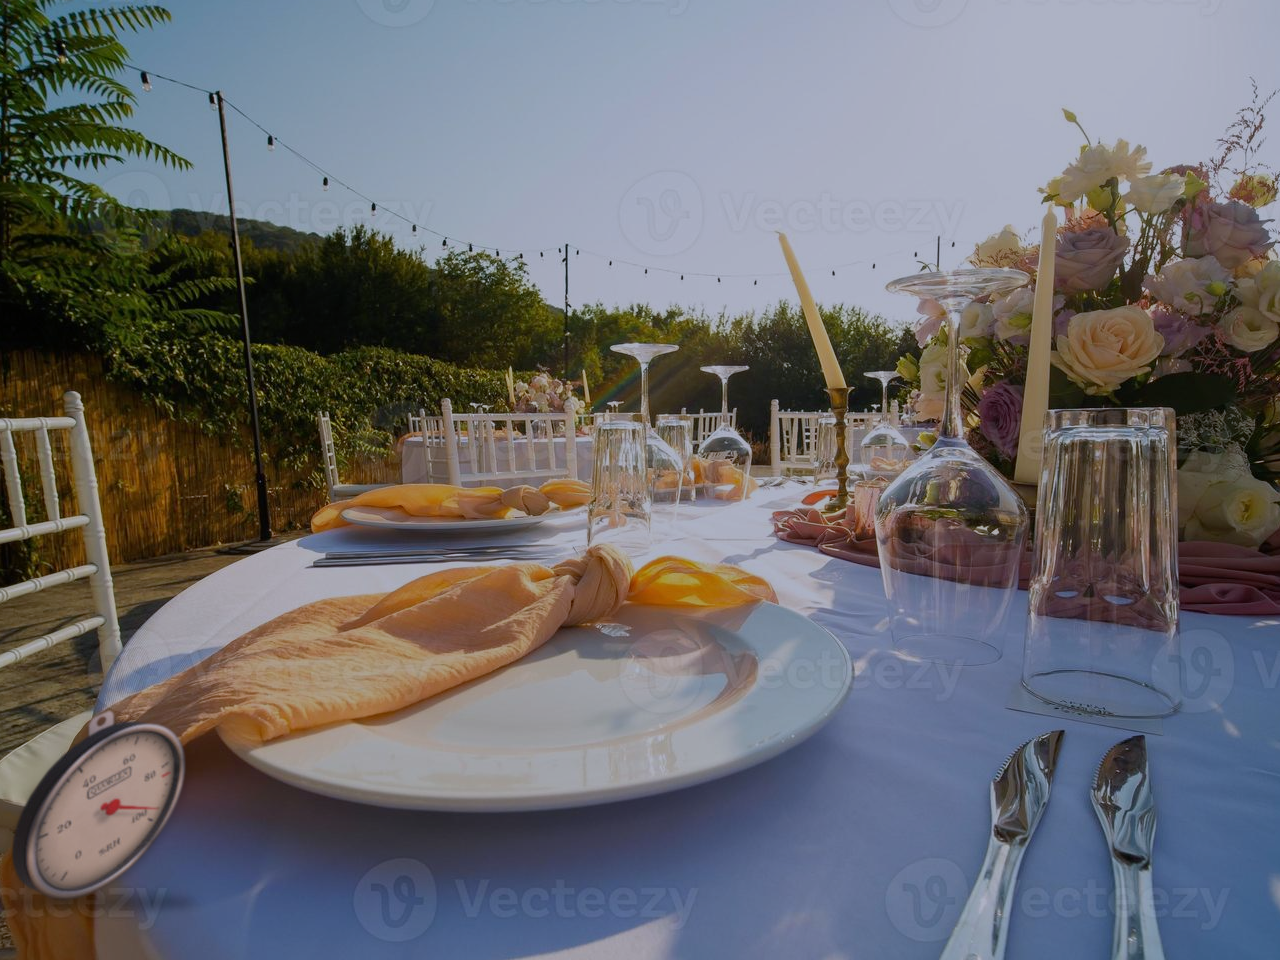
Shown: 96
